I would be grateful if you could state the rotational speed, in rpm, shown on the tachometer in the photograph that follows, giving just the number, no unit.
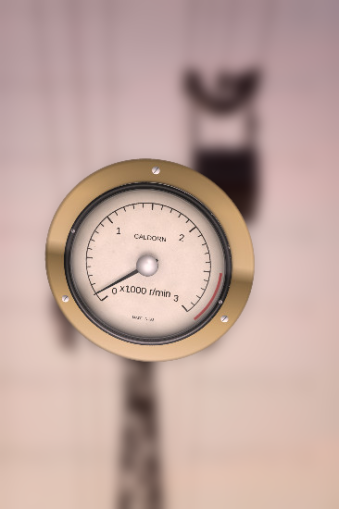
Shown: 100
